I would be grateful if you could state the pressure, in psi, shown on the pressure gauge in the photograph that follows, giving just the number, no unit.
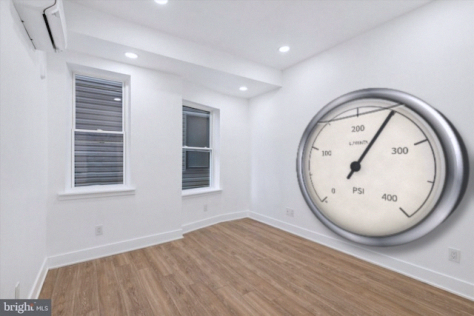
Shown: 250
